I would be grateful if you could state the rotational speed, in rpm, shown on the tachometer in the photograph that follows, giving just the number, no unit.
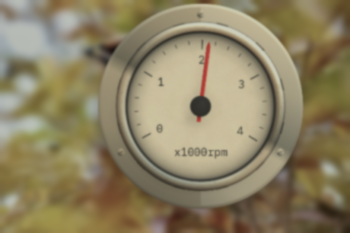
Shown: 2100
